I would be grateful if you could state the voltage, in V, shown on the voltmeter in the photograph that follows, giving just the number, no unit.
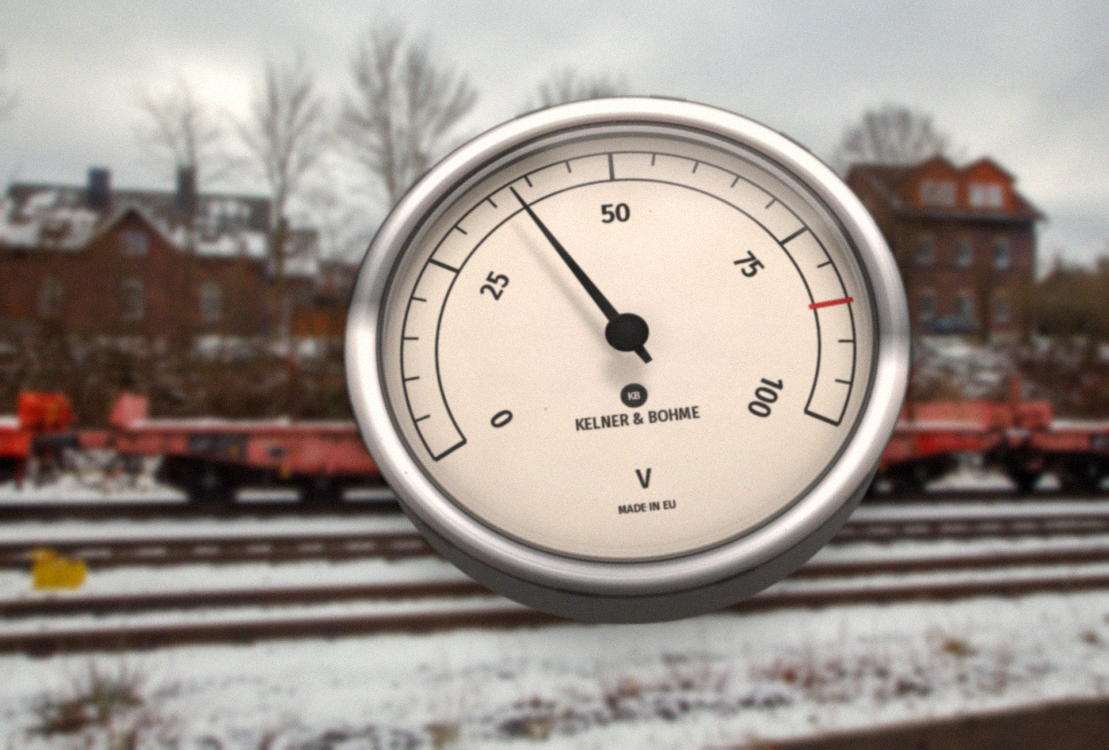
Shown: 37.5
